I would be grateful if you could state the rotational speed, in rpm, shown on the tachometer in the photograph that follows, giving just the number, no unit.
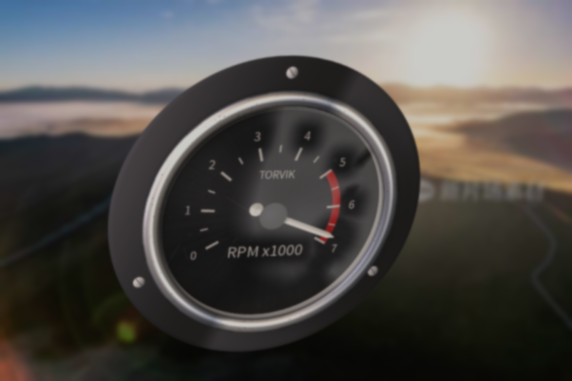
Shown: 6750
